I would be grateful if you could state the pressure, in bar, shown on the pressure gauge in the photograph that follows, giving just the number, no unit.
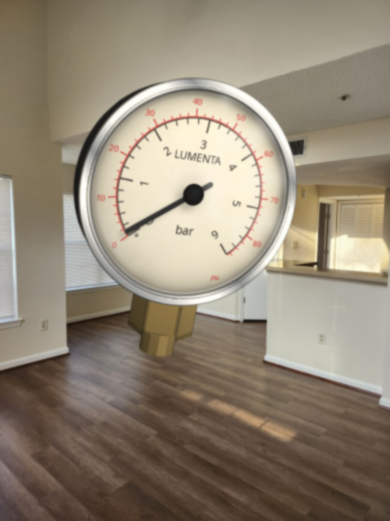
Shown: 0.1
